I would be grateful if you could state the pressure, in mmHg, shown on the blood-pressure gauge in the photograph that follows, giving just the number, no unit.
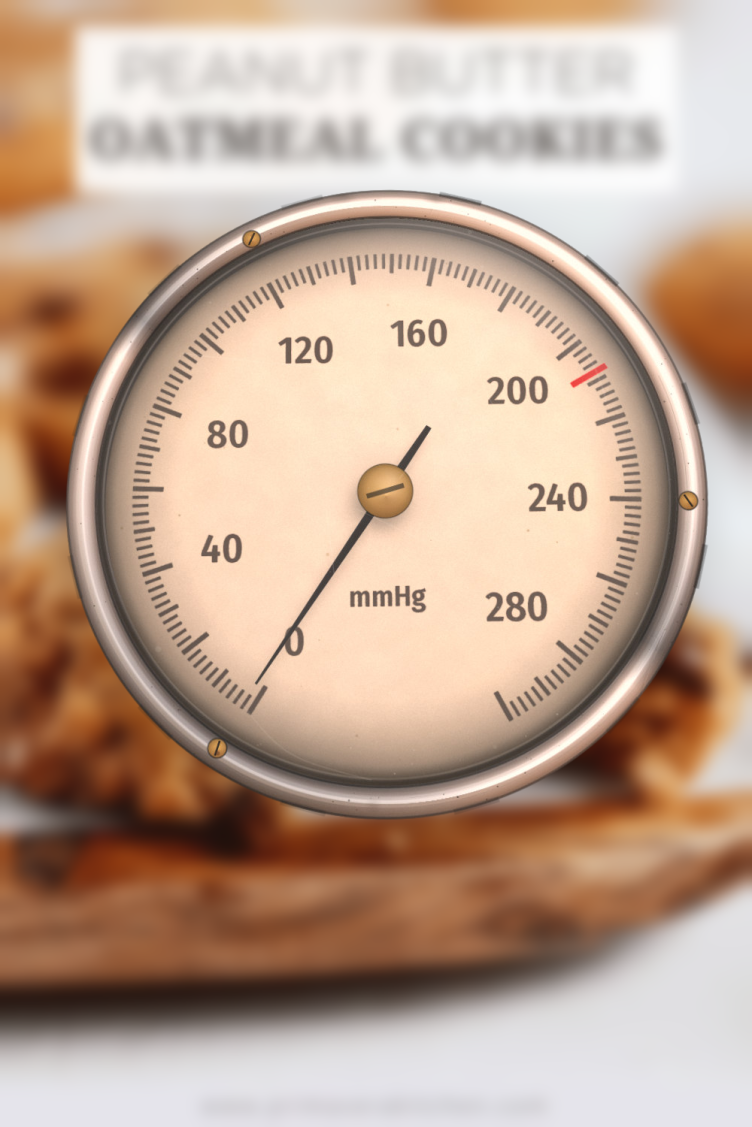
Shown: 2
